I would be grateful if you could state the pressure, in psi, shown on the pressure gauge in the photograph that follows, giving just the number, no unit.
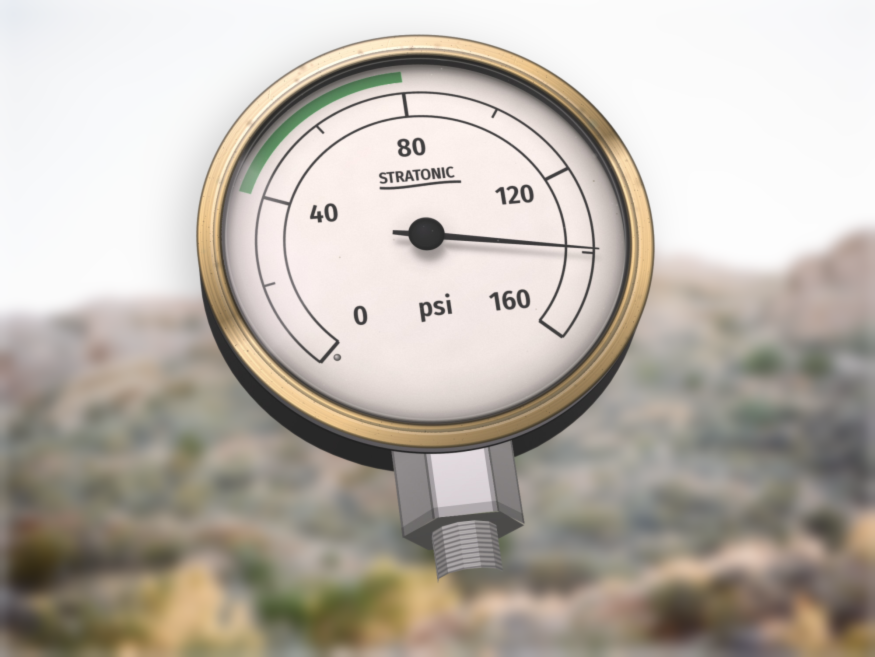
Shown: 140
